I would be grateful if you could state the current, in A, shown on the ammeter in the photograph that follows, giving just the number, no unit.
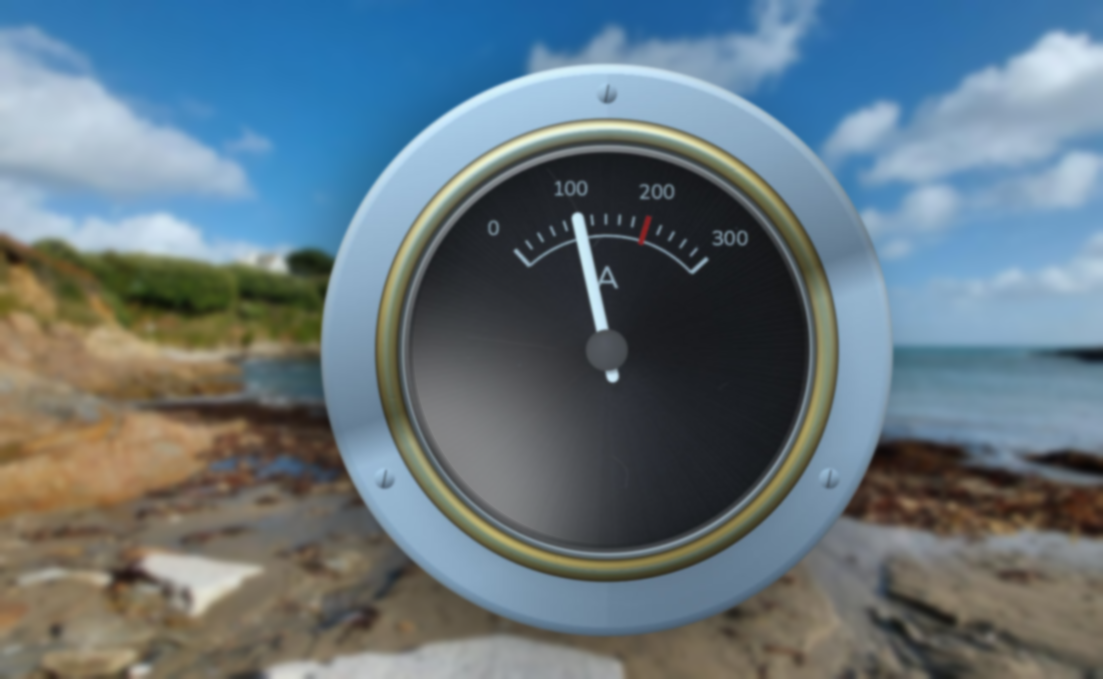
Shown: 100
